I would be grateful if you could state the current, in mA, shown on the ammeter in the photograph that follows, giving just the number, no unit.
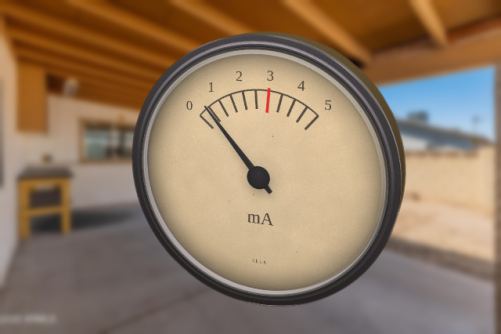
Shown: 0.5
